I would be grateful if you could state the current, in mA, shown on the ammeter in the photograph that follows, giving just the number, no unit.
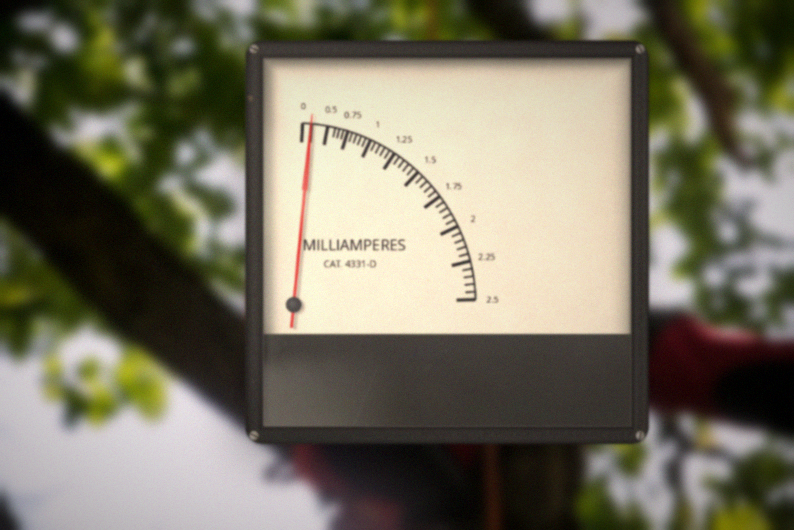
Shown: 0.25
